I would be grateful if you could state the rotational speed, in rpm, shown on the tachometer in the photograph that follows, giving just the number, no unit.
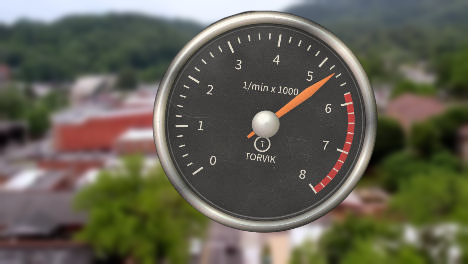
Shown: 5300
